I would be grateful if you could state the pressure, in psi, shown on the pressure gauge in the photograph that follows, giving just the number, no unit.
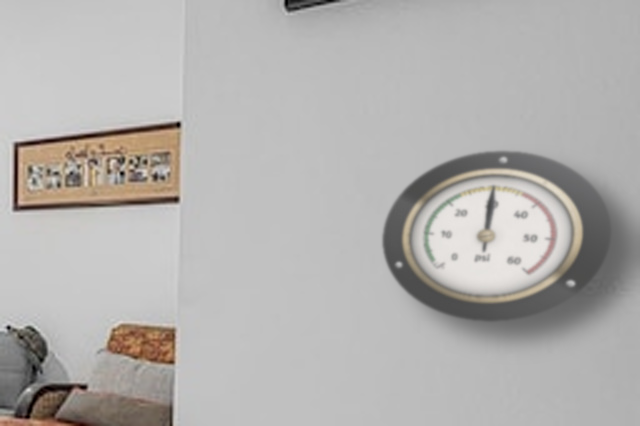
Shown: 30
